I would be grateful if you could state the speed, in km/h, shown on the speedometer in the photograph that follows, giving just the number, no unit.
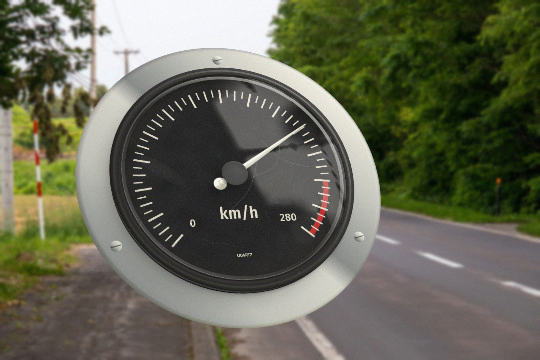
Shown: 200
